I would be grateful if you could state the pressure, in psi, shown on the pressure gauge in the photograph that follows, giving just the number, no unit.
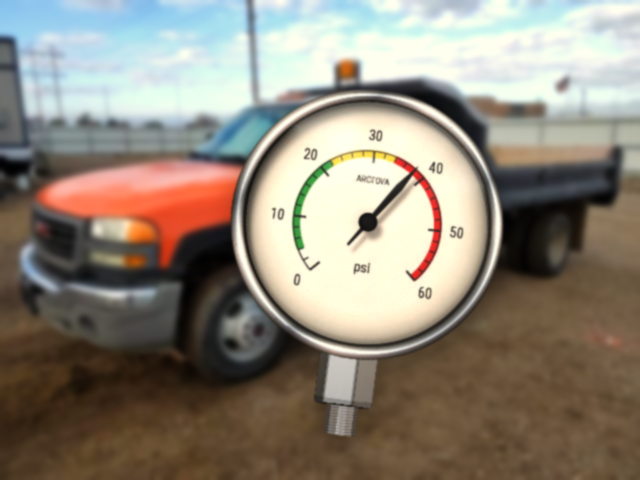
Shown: 38
